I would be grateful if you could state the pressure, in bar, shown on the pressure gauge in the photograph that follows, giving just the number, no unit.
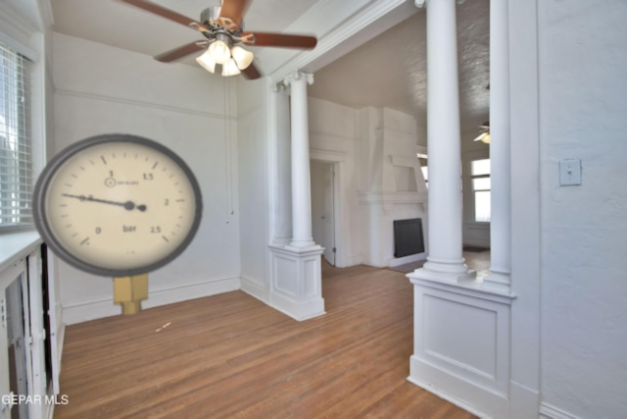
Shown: 0.5
